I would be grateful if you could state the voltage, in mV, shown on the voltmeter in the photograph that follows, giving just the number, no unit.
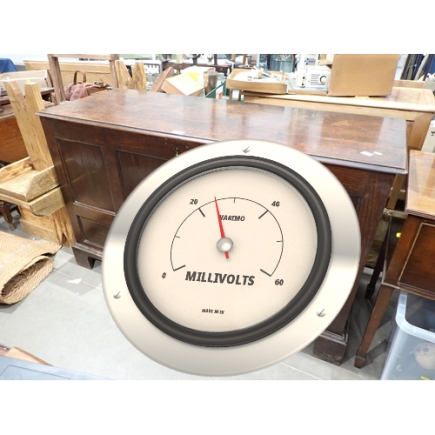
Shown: 25
